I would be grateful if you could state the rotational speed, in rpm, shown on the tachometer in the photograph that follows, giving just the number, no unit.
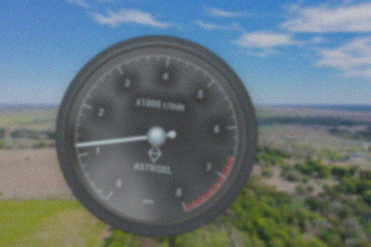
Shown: 1200
